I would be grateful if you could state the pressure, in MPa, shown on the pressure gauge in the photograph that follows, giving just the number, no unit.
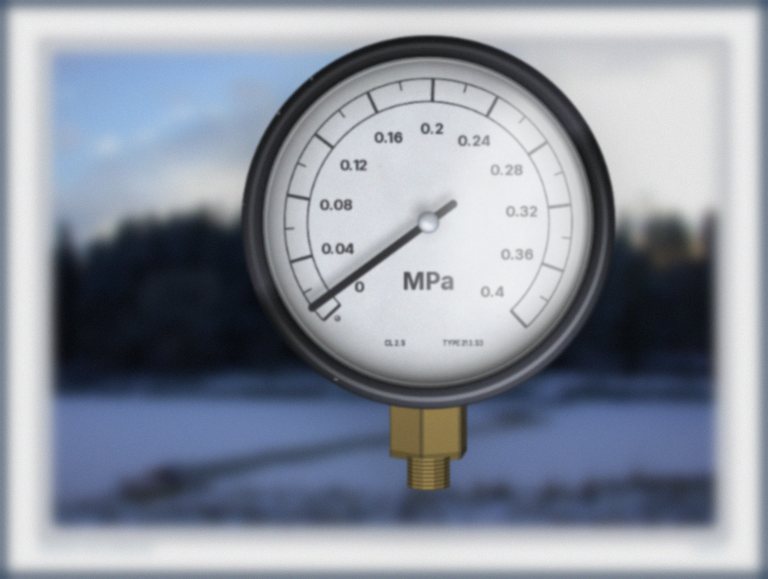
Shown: 0.01
